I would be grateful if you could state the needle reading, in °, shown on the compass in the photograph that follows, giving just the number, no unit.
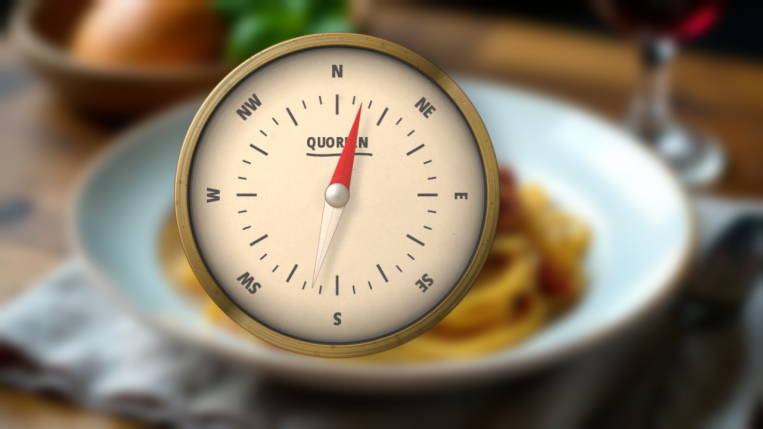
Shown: 15
